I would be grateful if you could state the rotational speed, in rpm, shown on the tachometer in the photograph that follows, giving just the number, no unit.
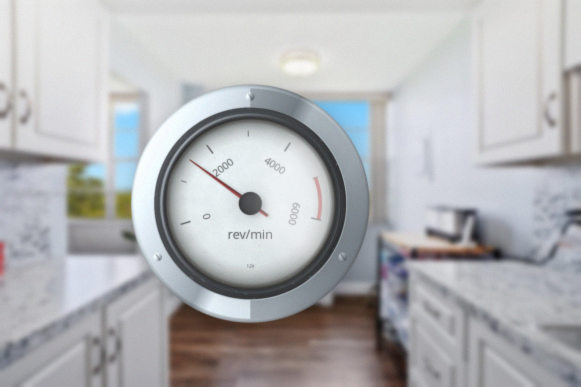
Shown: 1500
